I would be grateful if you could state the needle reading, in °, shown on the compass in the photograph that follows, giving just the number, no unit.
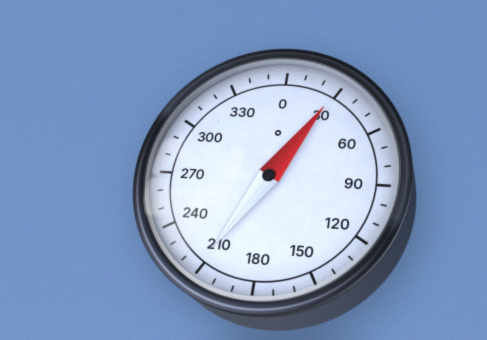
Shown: 30
